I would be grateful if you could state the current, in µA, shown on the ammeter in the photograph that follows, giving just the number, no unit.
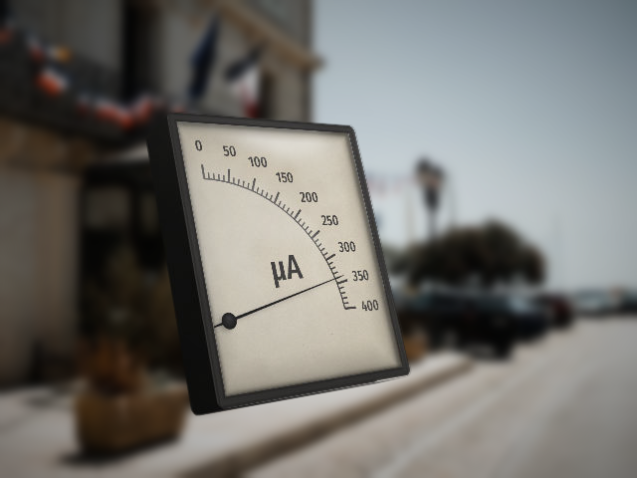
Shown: 340
